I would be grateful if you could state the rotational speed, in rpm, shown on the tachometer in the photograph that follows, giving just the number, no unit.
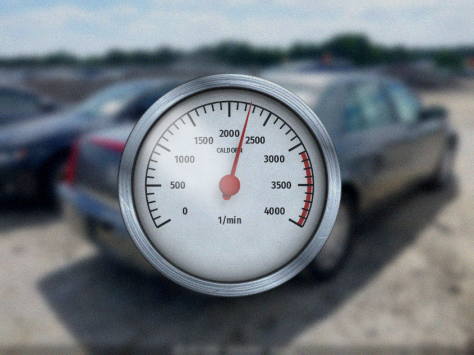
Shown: 2250
